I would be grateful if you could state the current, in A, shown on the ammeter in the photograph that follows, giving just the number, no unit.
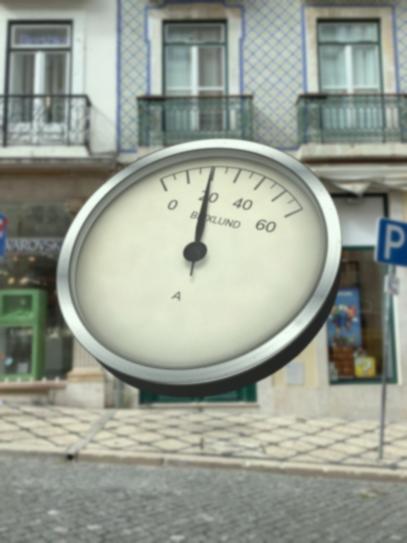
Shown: 20
